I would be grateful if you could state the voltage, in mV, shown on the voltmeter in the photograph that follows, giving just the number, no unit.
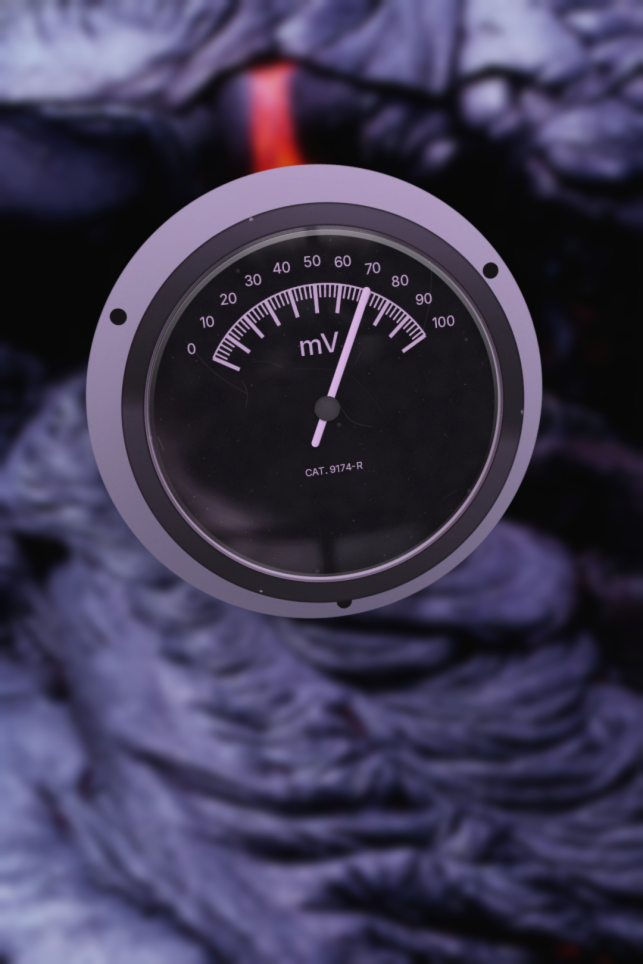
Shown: 70
